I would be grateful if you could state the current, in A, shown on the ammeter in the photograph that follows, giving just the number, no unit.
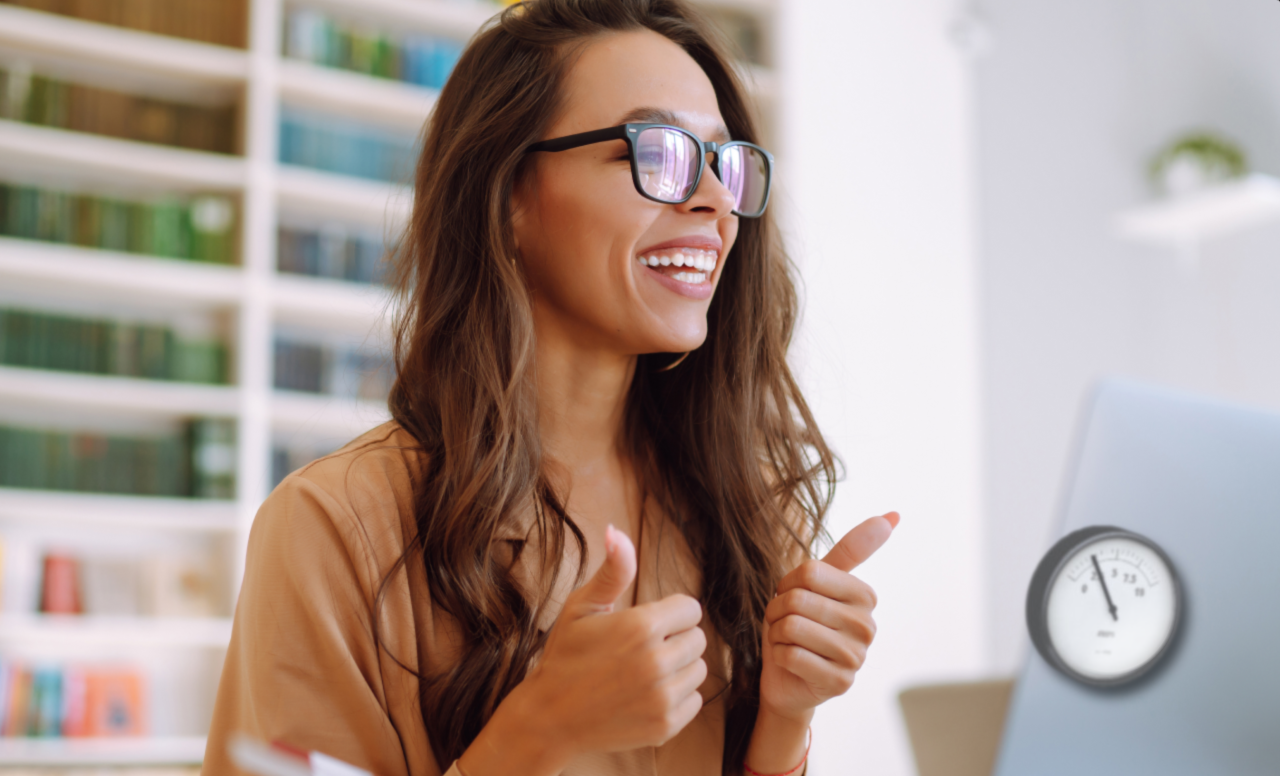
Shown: 2.5
